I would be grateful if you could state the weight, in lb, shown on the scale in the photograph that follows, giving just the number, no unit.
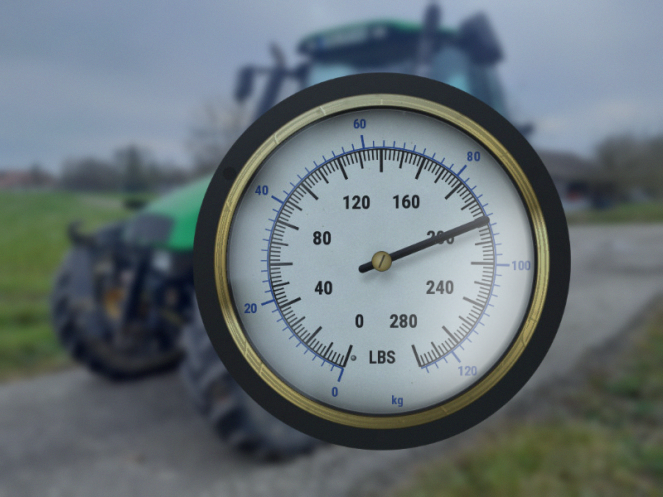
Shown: 200
